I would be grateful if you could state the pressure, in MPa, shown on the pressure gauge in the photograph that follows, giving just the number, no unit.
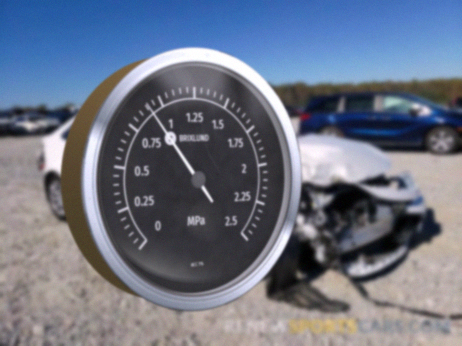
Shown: 0.9
